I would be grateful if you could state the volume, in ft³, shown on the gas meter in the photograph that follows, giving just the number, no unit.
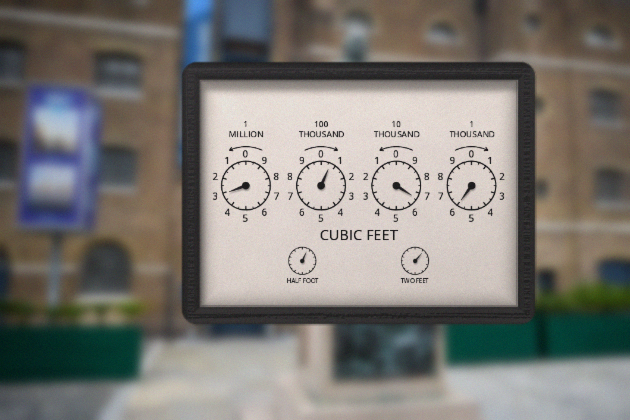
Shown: 306600
